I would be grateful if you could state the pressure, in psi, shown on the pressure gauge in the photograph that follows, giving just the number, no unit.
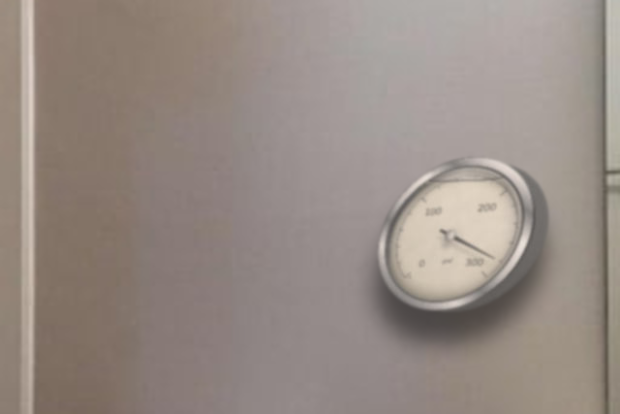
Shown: 280
